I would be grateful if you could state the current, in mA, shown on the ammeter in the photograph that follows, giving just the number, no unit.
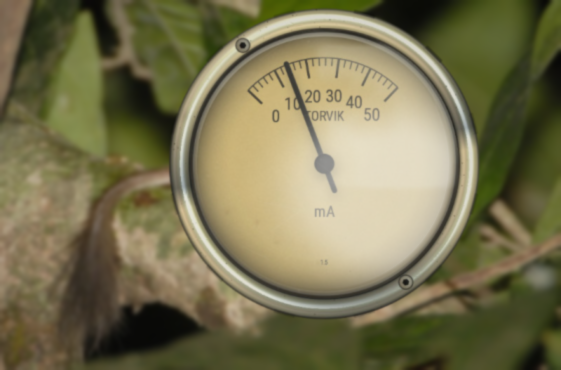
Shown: 14
